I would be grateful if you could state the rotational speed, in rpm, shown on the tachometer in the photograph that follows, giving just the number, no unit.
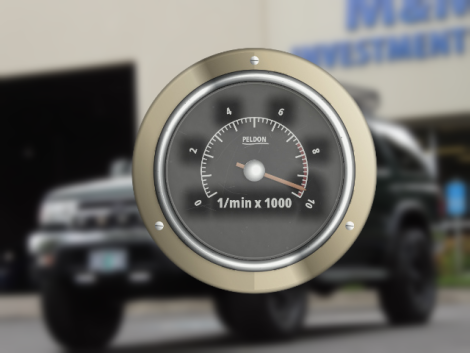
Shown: 9600
